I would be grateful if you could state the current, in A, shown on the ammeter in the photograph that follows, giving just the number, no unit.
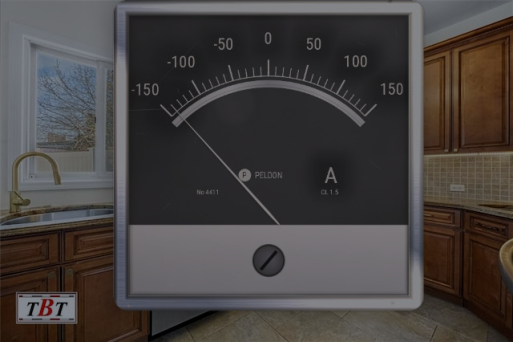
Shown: -140
